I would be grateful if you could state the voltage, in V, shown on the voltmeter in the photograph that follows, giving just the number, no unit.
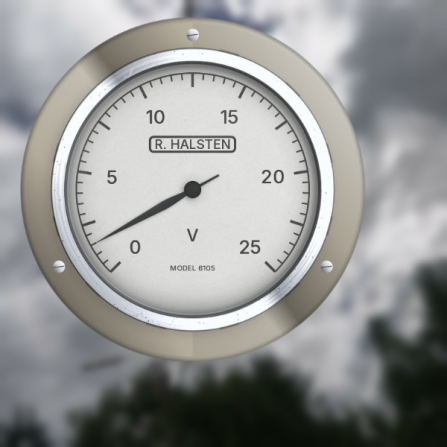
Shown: 1.5
